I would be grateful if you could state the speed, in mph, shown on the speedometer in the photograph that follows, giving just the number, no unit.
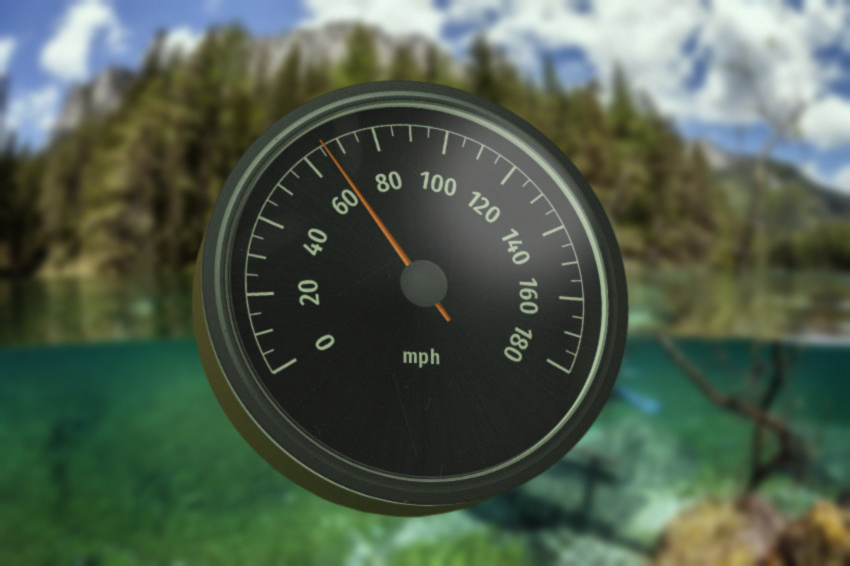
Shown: 65
